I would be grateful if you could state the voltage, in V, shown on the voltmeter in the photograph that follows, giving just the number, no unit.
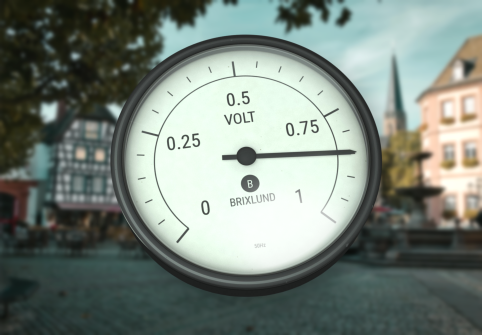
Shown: 0.85
